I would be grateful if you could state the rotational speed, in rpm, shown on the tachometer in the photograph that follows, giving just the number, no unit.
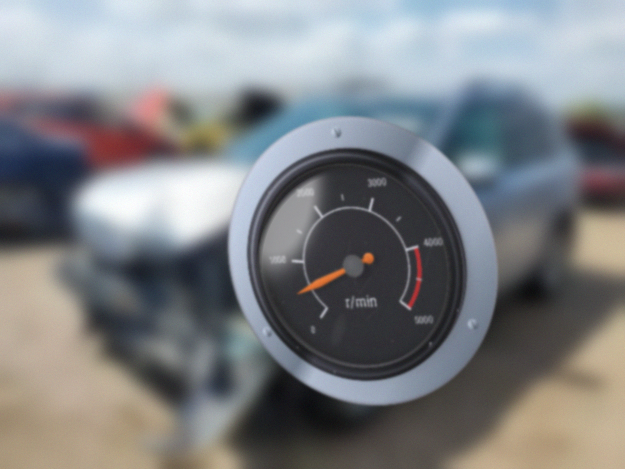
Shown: 500
